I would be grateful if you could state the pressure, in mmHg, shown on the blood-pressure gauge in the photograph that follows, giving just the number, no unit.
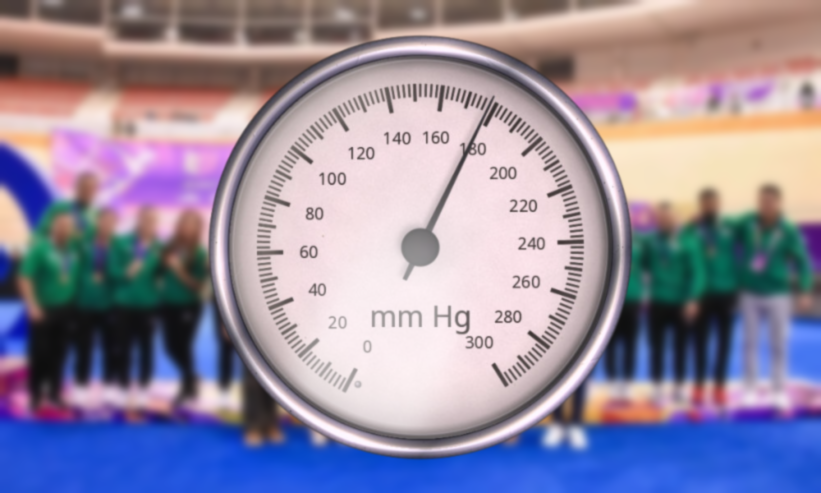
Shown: 178
